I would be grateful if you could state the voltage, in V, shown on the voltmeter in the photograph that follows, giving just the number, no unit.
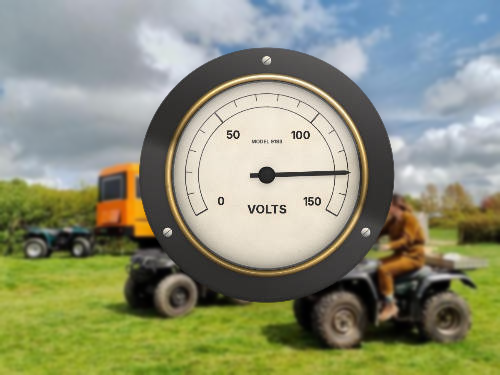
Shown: 130
